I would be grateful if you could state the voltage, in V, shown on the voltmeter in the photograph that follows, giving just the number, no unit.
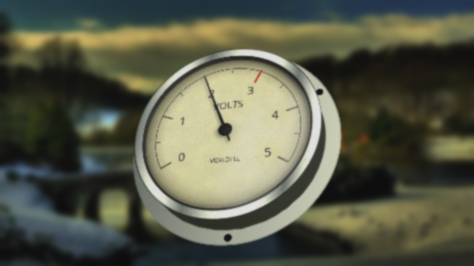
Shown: 2
